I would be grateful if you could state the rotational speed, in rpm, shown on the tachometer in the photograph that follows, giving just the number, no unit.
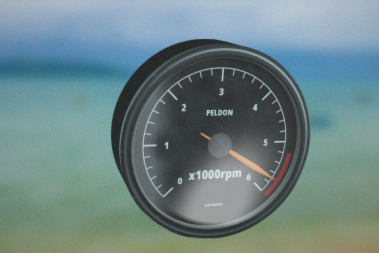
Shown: 5700
